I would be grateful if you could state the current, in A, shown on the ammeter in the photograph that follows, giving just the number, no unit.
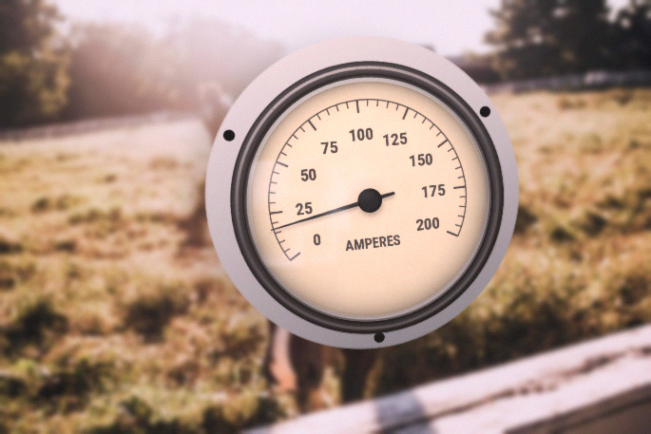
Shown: 17.5
